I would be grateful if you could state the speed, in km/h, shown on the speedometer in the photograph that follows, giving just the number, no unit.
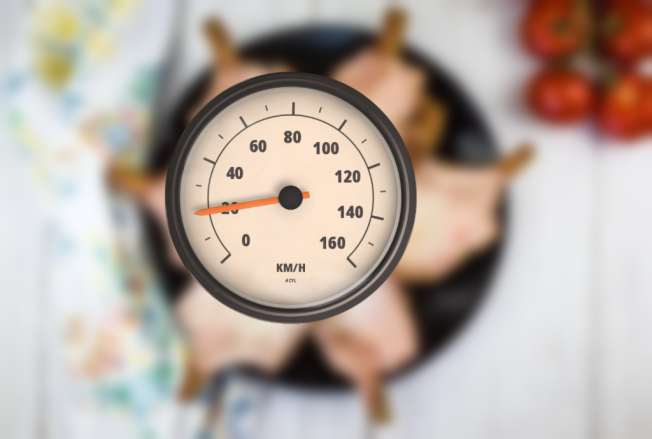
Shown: 20
